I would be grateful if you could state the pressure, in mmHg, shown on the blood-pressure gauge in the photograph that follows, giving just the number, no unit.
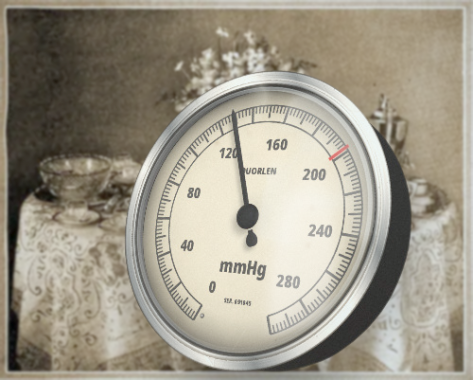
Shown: 130
